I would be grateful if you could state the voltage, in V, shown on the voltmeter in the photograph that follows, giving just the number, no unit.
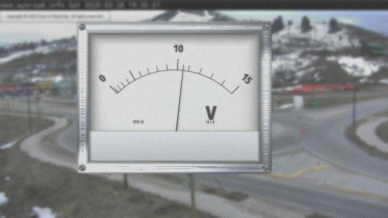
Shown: 10.5
